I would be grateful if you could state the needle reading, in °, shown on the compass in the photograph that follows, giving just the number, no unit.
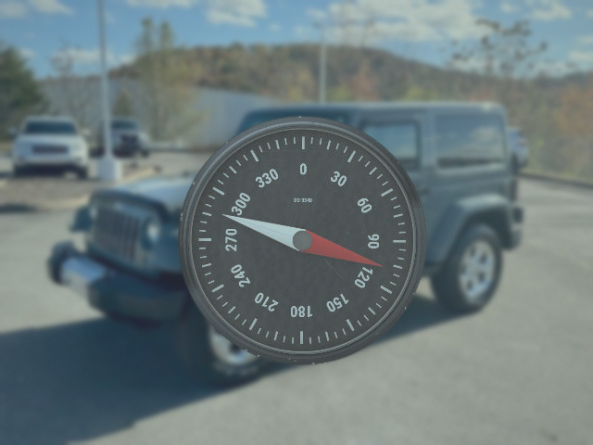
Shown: 107.5
